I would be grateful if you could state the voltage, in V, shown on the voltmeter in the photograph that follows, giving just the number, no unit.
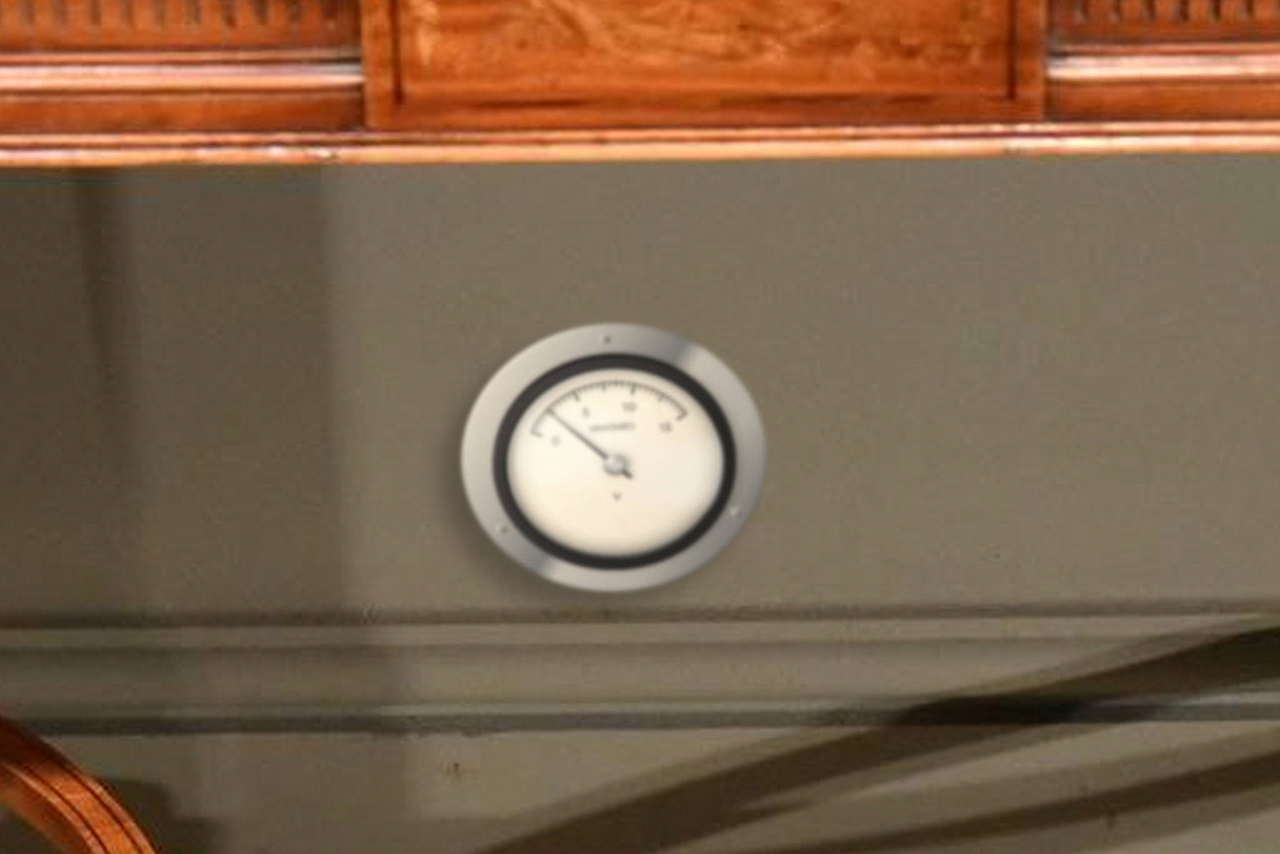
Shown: 2.5
